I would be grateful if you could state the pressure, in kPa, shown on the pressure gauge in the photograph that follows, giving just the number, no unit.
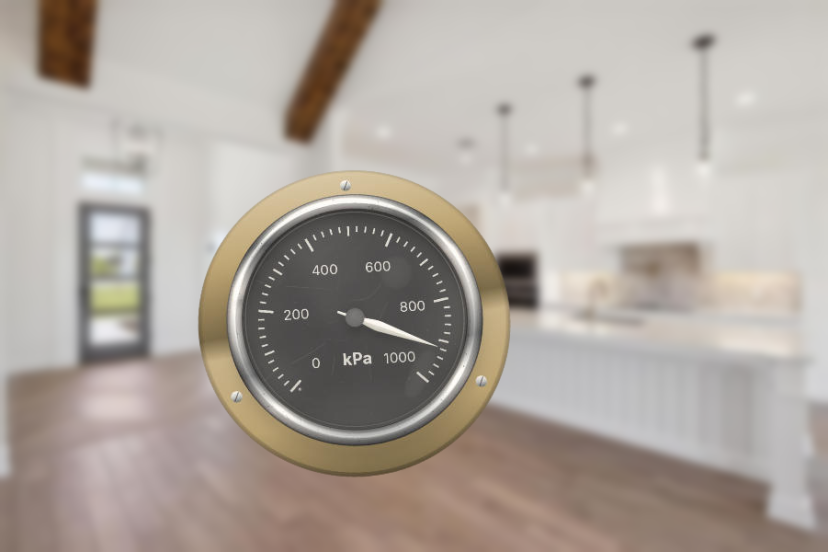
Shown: 920
